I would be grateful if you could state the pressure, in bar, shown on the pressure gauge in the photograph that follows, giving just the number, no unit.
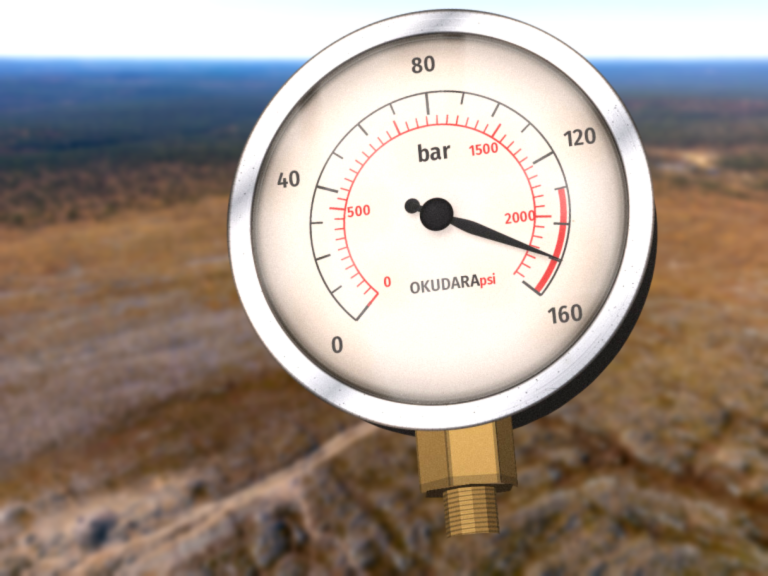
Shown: 150
